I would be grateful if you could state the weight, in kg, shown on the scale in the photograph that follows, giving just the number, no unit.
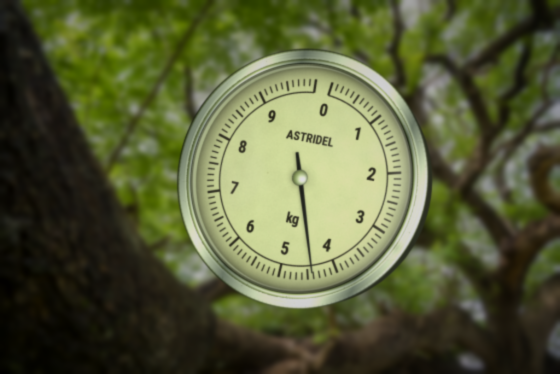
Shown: 4.4
